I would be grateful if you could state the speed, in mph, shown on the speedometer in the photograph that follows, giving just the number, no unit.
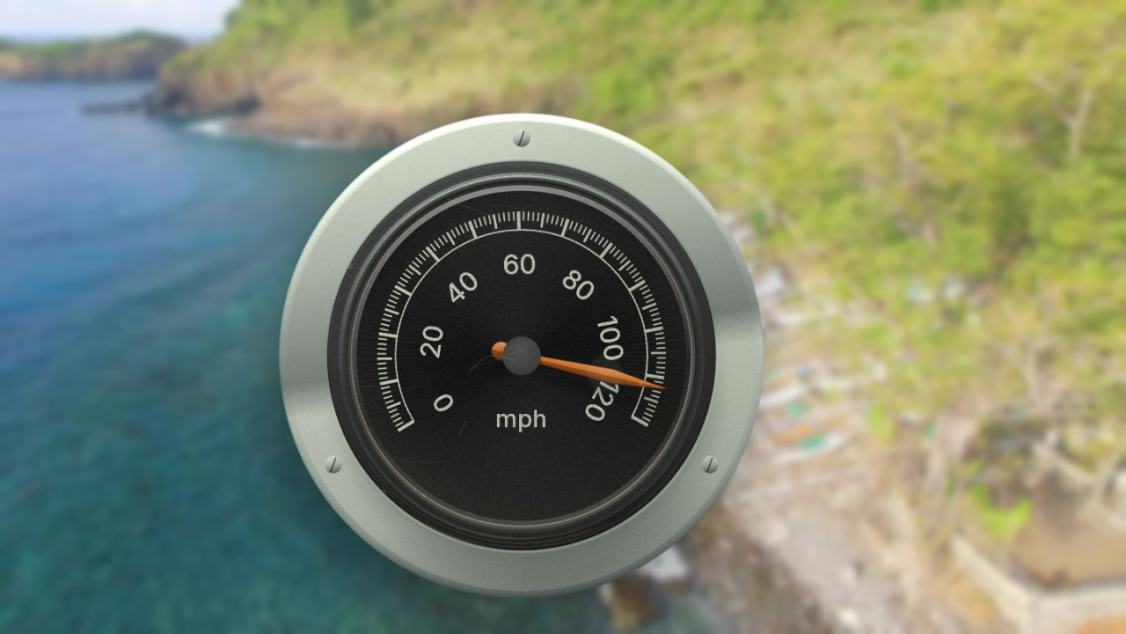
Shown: 112
